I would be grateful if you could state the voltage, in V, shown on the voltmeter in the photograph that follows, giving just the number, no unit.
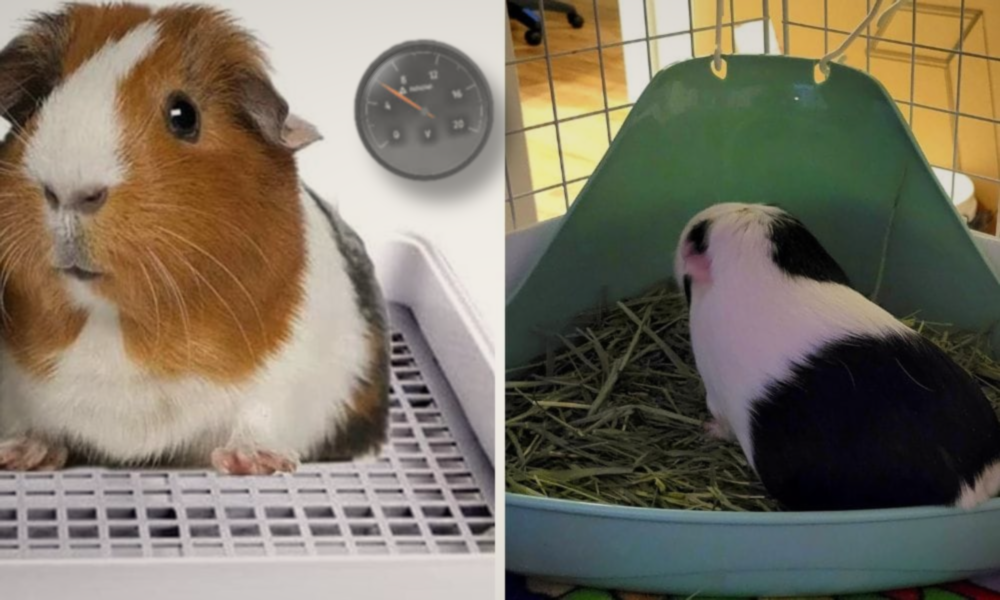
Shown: 6
